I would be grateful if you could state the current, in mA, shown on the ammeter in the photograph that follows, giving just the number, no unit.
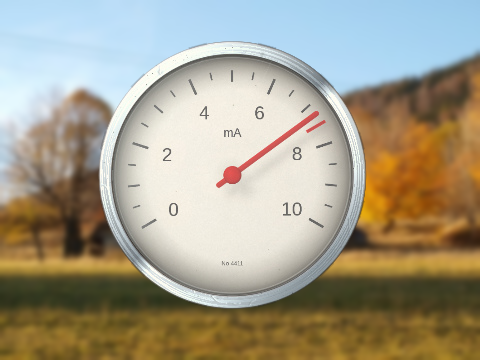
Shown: 7.25
